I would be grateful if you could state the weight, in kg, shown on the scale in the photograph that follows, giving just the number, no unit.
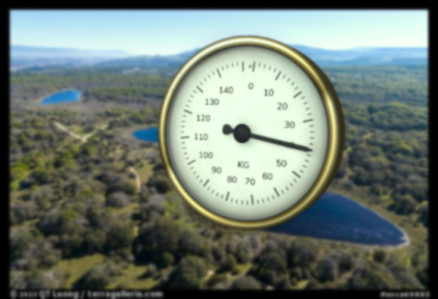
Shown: 40
